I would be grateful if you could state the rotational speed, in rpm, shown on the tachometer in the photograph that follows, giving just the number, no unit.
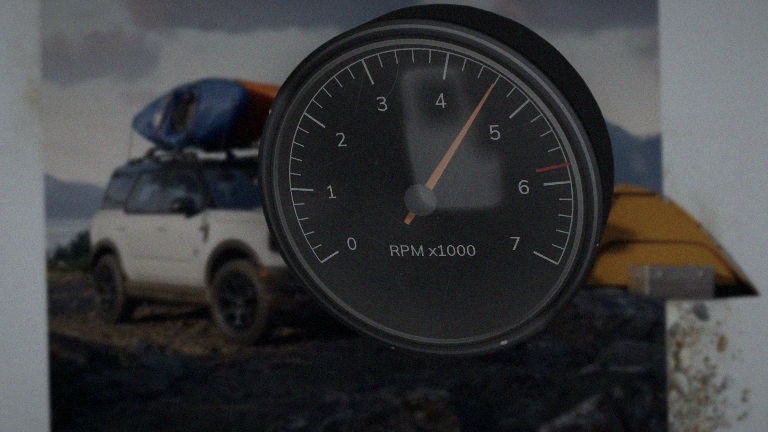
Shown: 4600
